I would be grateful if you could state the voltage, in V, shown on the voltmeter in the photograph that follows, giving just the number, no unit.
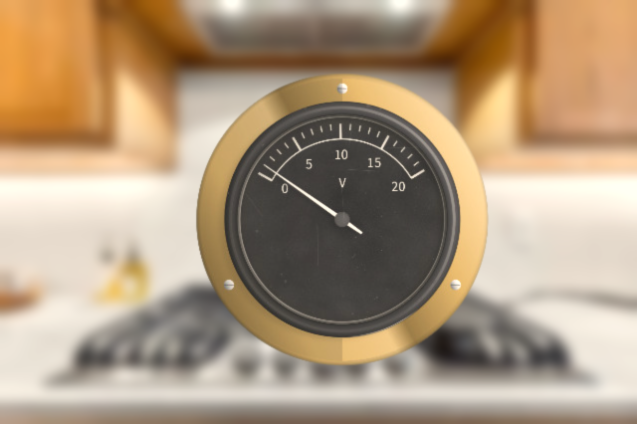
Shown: 1
